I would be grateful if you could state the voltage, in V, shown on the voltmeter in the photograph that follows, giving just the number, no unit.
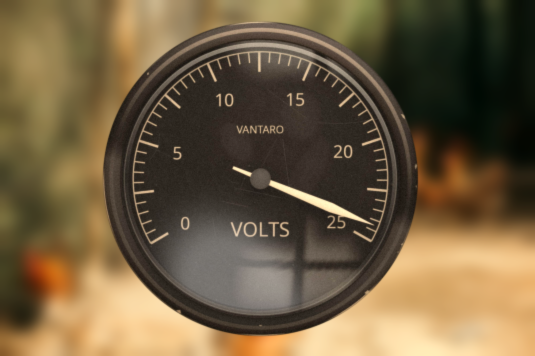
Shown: 24.25
